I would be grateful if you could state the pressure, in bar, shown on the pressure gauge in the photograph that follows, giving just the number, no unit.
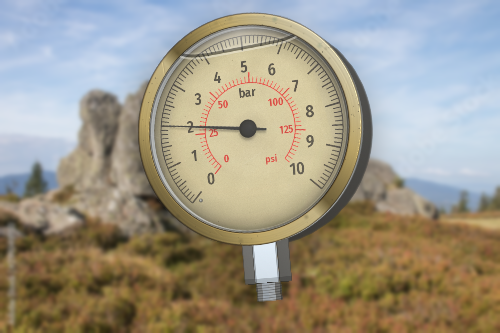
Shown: 2
